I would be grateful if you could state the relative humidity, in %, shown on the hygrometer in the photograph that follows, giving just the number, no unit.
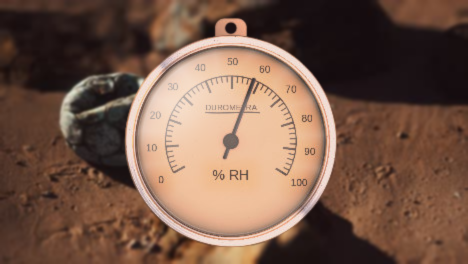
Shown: 58
